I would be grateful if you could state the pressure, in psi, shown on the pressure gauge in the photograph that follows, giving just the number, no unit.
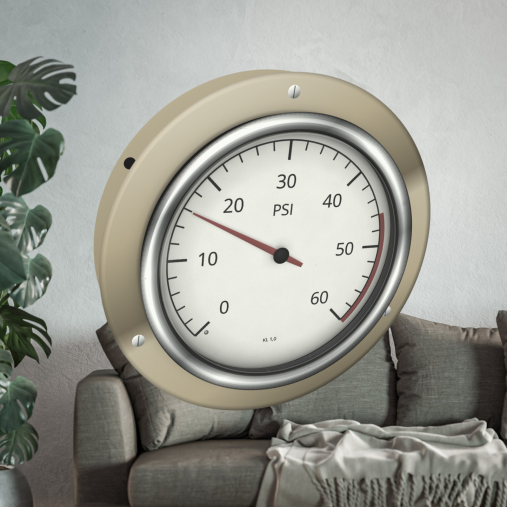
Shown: 16
